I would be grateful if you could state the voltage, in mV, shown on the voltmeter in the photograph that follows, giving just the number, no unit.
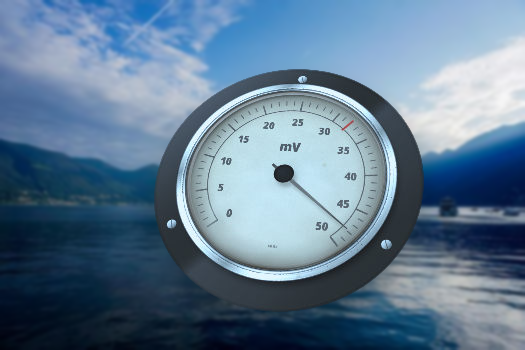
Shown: 48
